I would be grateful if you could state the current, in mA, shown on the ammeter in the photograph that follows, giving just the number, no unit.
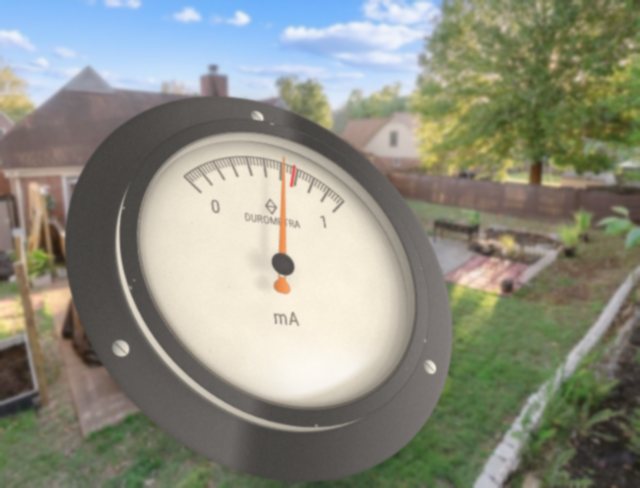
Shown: 0.6
